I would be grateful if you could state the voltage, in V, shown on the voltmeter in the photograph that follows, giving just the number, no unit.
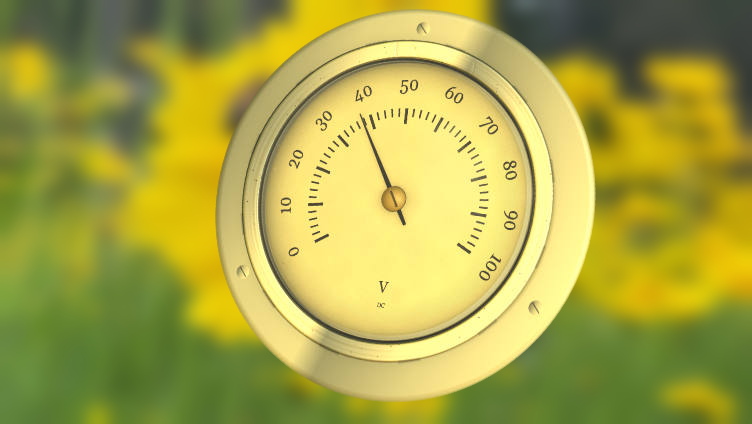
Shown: 38
